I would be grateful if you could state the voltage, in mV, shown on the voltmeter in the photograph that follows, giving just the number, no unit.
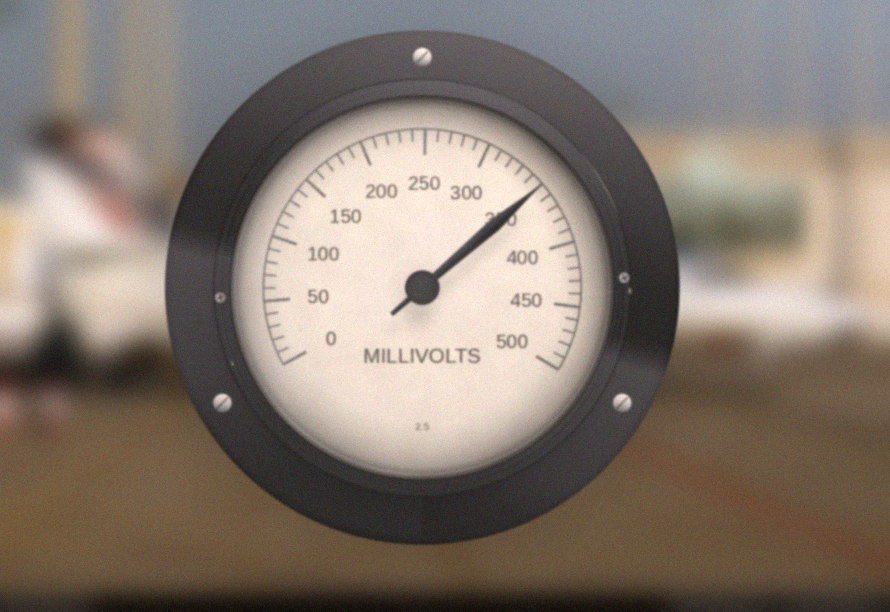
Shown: 350
